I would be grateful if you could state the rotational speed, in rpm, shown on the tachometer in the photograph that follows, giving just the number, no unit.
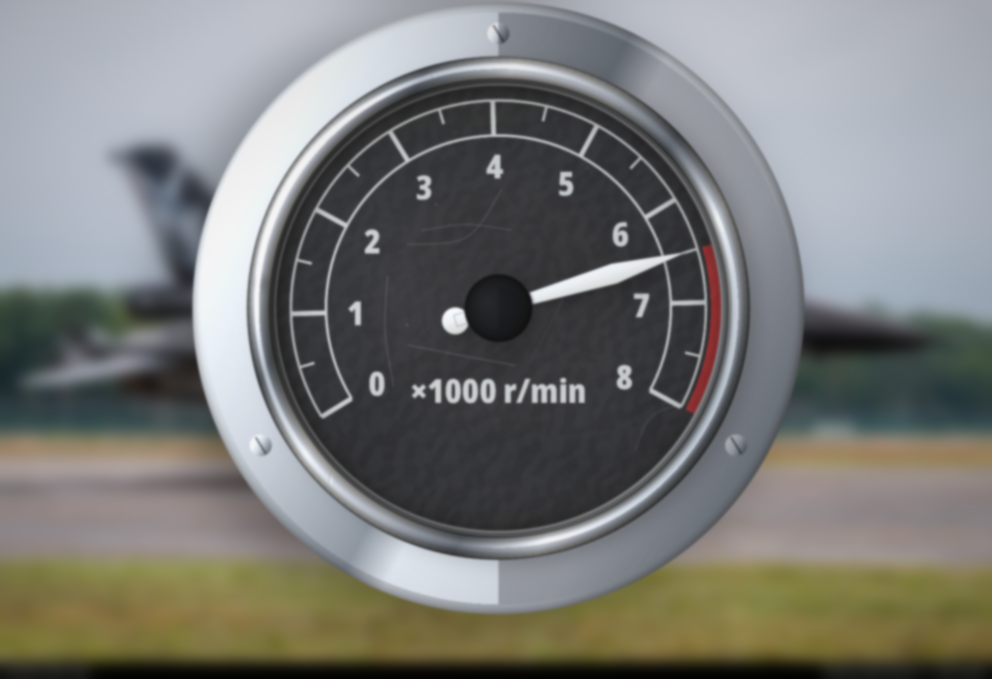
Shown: 6500
